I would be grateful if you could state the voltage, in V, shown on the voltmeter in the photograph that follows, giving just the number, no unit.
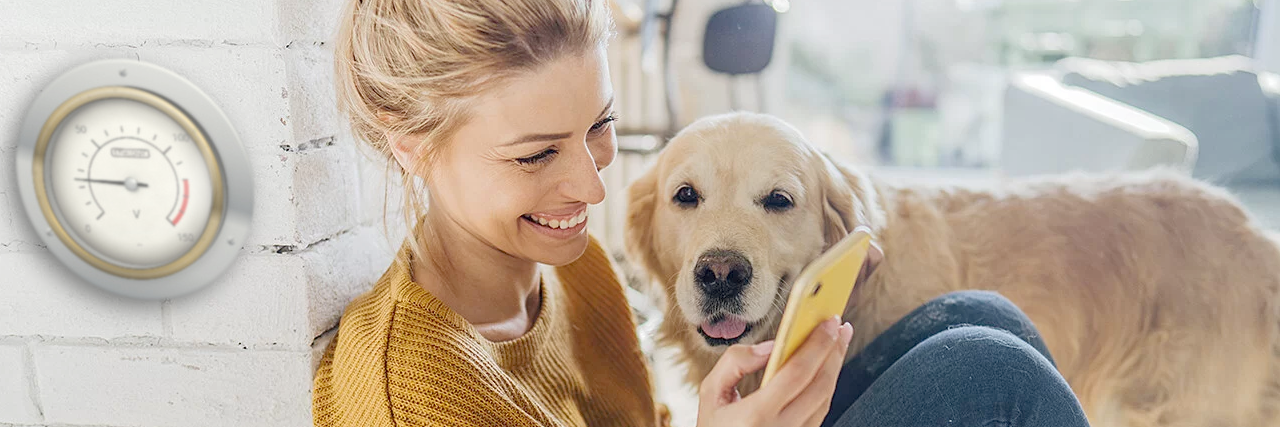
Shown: 25
